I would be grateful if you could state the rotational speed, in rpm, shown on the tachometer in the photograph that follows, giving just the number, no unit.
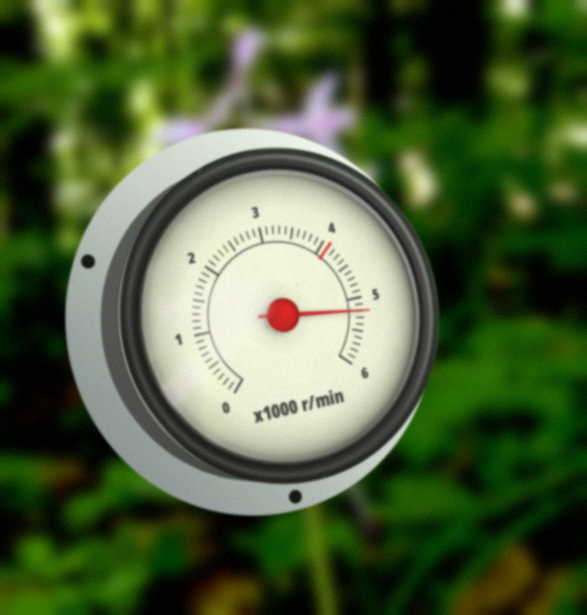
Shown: 5200
